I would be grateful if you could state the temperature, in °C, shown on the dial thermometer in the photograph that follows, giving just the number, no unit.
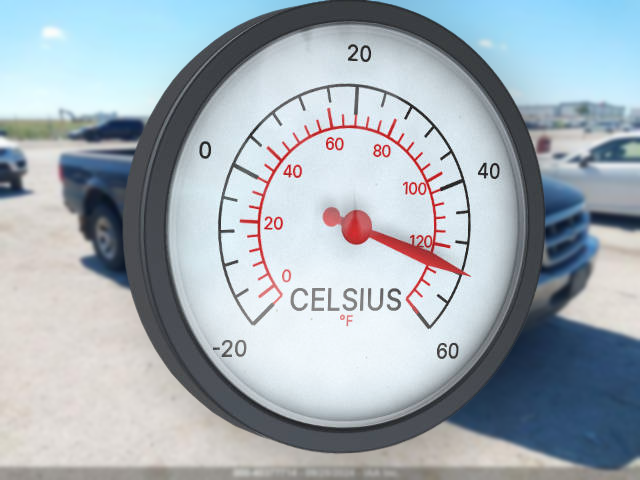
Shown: 52
